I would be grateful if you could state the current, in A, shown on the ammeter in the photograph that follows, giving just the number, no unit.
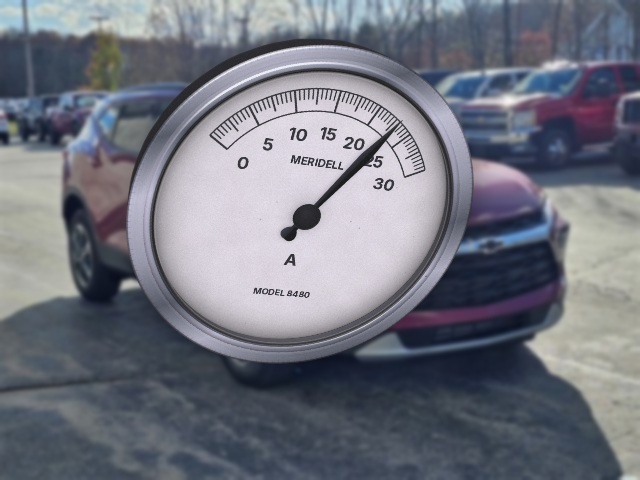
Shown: 22.5
